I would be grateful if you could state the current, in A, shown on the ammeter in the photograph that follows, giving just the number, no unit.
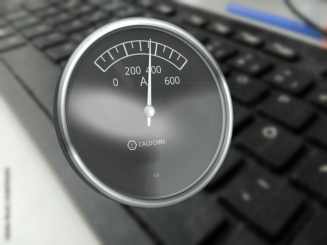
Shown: 350
